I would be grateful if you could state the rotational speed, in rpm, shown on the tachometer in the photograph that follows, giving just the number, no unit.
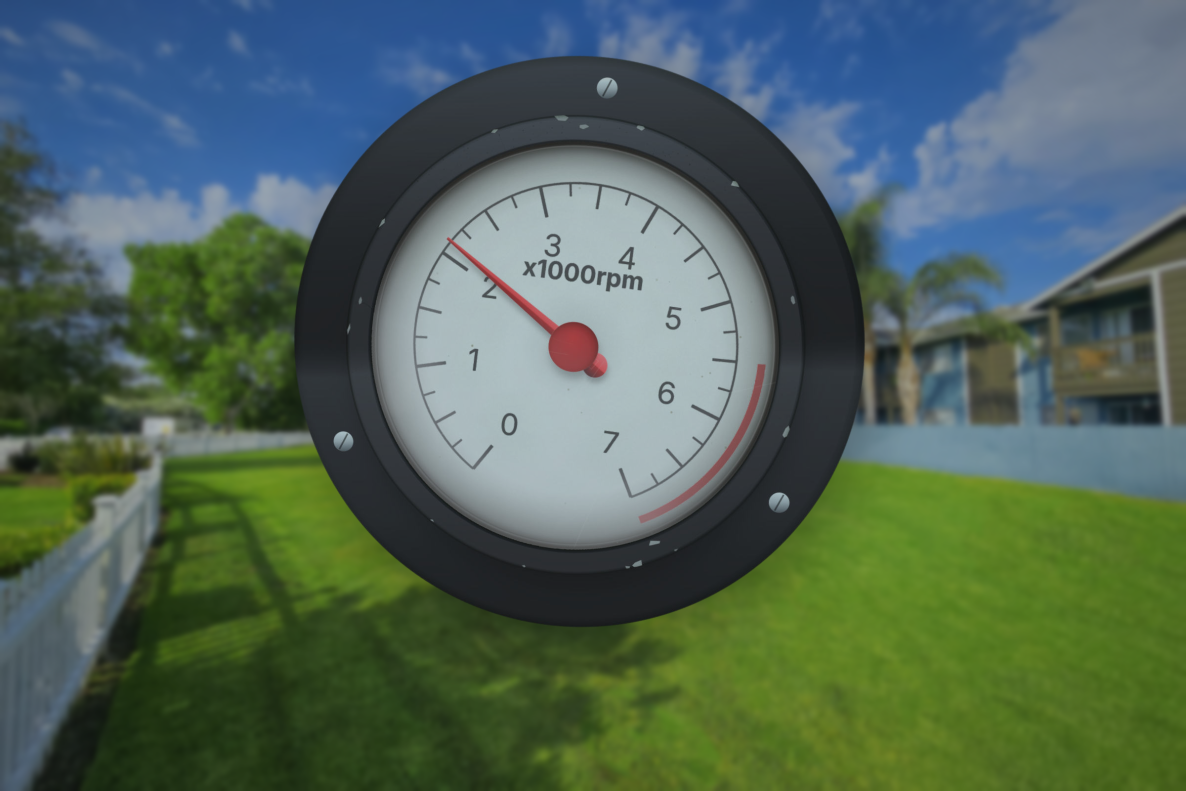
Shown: 2125
